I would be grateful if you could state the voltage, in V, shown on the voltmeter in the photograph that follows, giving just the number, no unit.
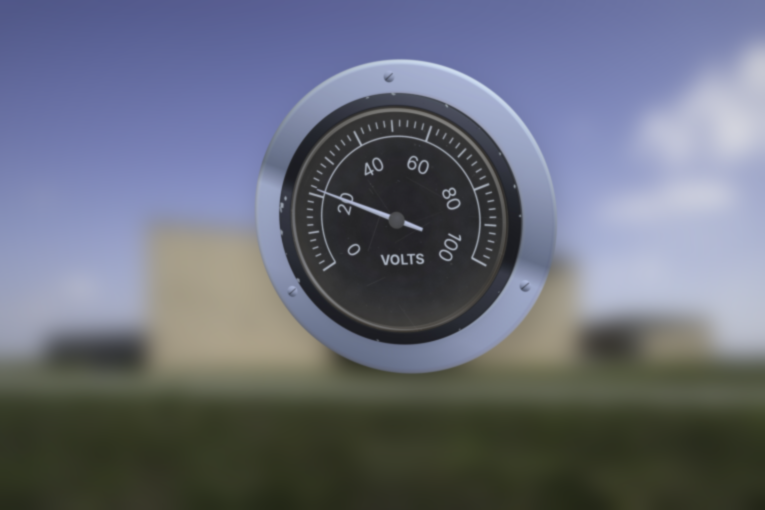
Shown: 22
